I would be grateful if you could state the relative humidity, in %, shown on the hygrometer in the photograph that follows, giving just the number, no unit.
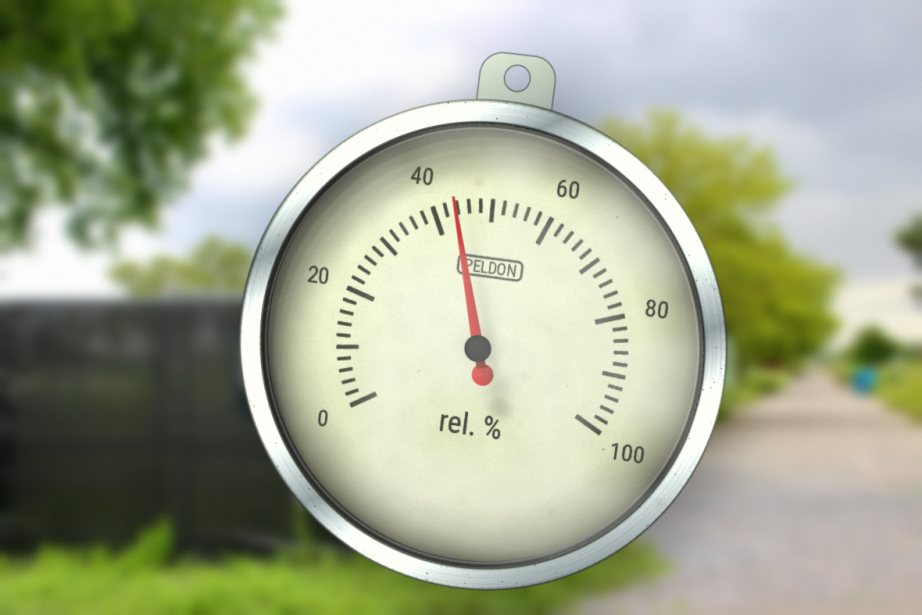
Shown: 44
